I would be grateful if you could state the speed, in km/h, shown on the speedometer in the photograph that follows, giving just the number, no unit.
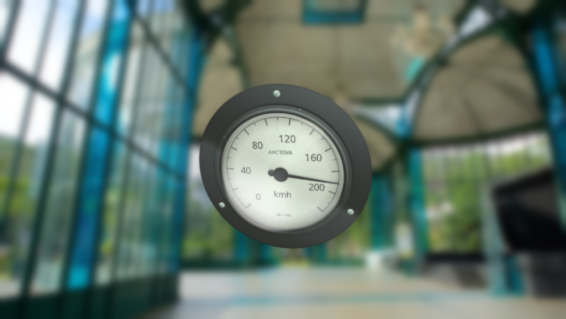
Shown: 190
